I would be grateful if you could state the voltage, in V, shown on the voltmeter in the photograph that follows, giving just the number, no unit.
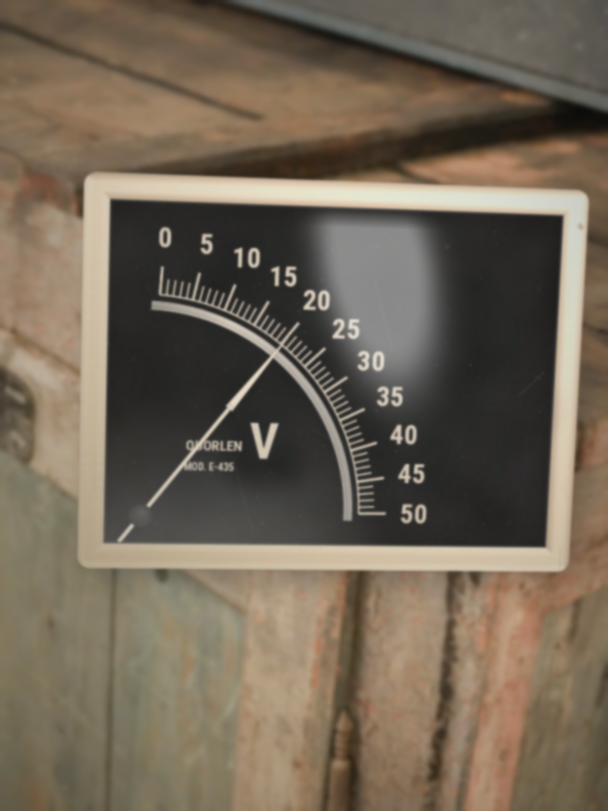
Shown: 20
